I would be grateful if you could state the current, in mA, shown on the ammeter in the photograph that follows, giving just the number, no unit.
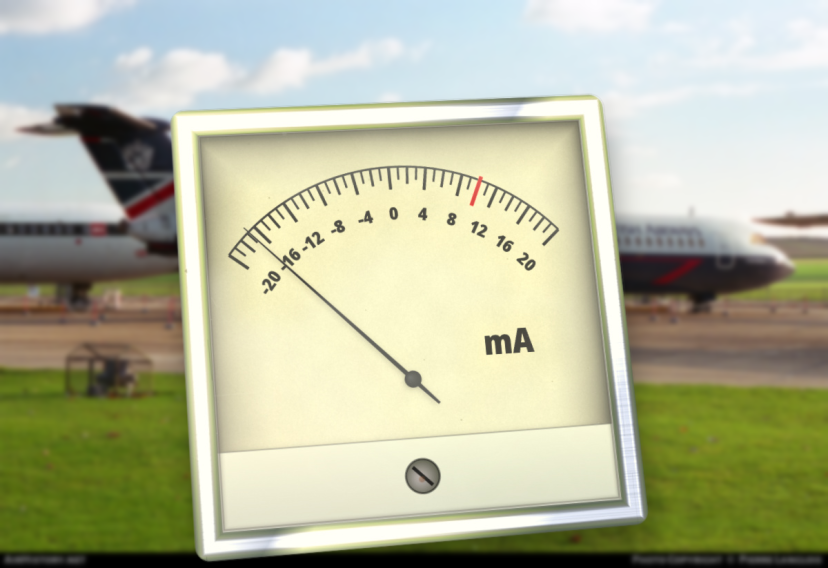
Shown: -17
